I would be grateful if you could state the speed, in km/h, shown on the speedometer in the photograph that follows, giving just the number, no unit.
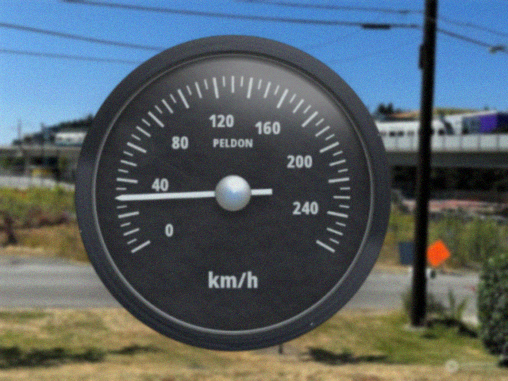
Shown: 30
